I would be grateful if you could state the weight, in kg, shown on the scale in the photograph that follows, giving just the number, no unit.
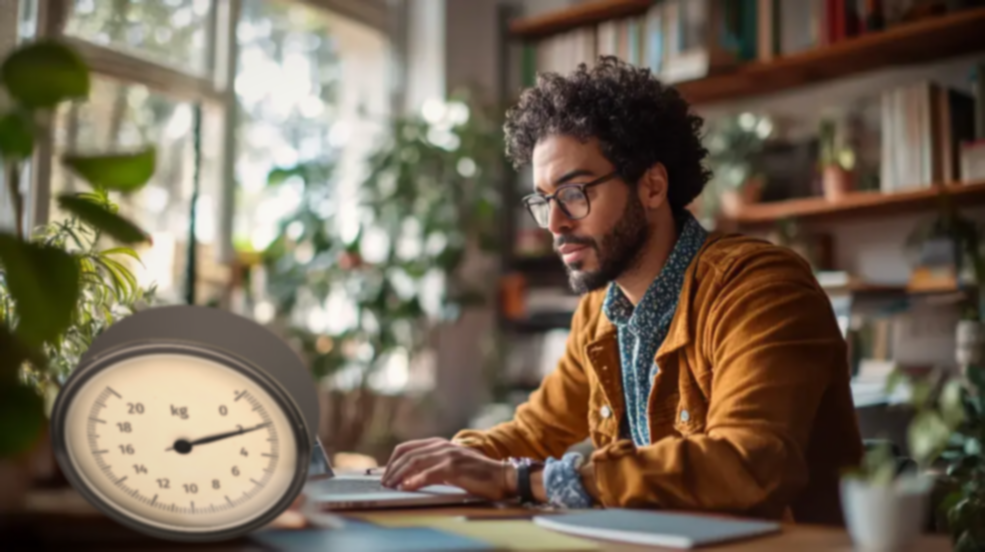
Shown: 2
